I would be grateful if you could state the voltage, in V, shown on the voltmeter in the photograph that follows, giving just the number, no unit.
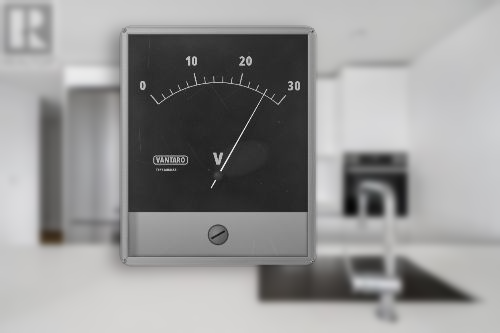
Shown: 26
